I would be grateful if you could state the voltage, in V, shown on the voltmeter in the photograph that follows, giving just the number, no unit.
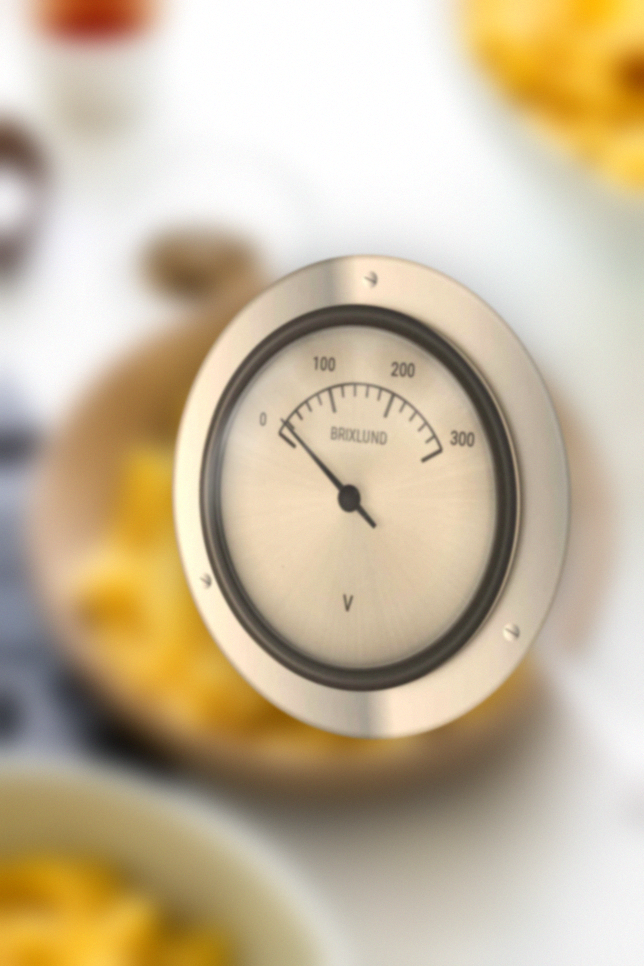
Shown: 20
